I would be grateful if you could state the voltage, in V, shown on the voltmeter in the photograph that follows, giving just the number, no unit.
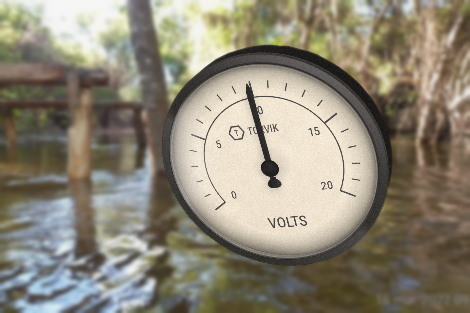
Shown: 10
